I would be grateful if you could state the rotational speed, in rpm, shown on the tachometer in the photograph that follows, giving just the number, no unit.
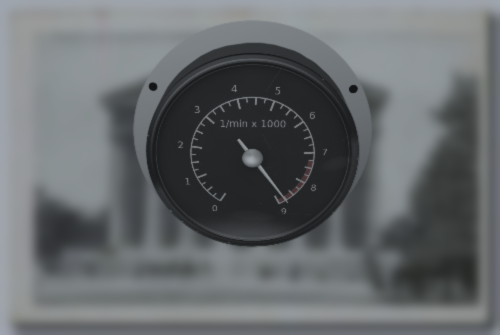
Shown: 8750
